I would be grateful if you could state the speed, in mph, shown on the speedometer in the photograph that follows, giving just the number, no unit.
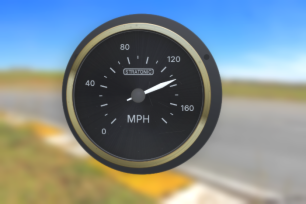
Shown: 135
